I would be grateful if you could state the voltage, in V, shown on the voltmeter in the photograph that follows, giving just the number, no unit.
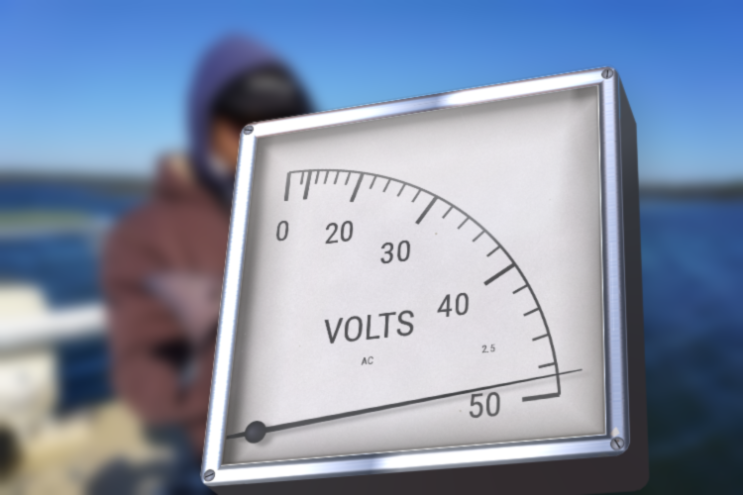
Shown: 49
